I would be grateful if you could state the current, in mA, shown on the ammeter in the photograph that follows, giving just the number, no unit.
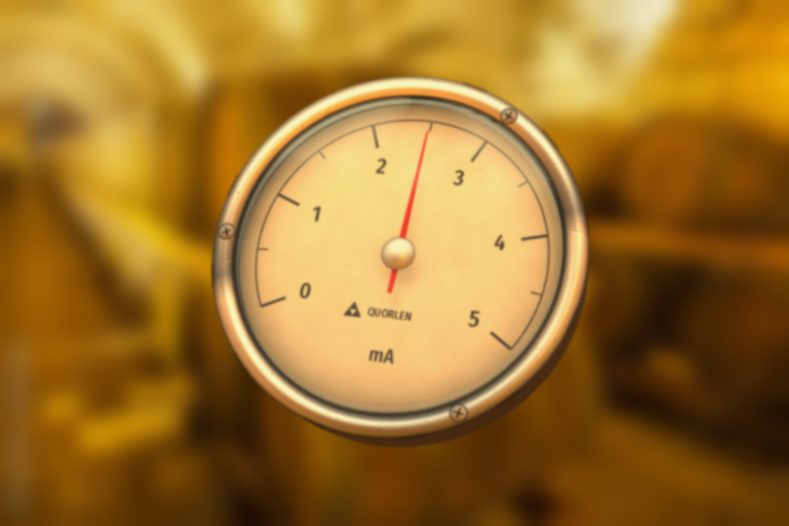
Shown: 2.5
